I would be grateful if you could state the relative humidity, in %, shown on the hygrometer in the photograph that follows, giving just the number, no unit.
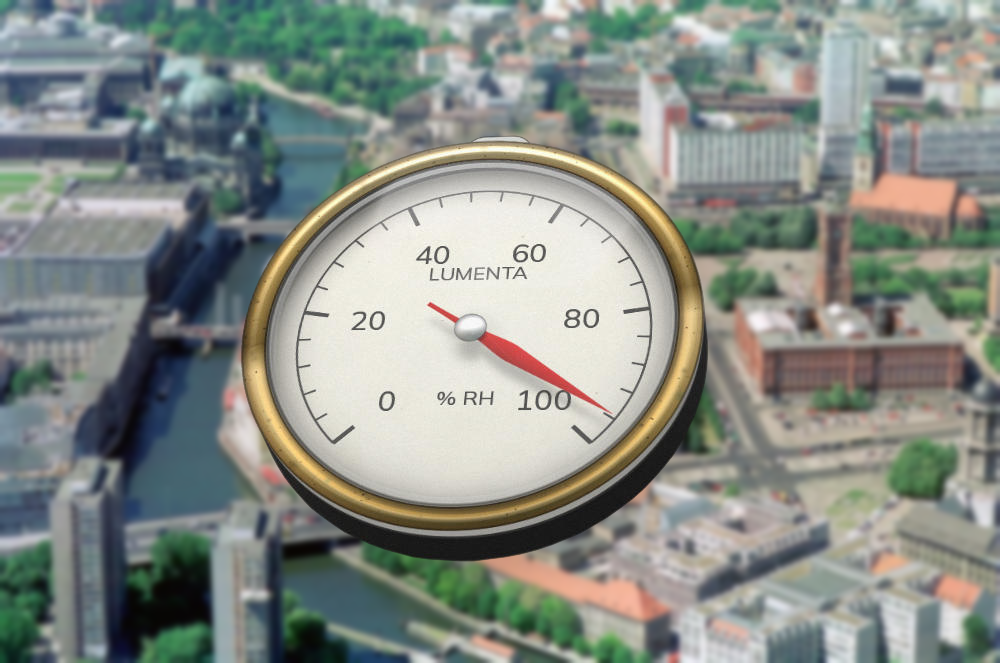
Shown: 96
